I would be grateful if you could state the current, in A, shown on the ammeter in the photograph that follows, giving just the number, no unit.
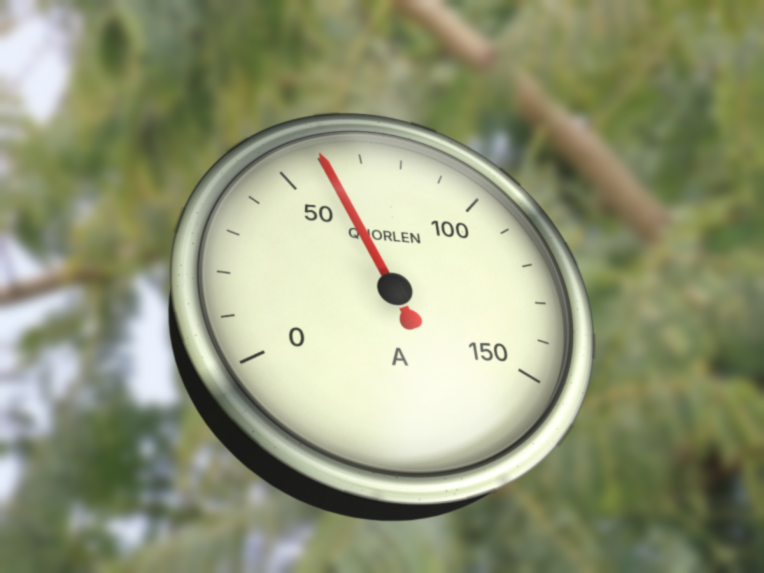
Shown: 60
